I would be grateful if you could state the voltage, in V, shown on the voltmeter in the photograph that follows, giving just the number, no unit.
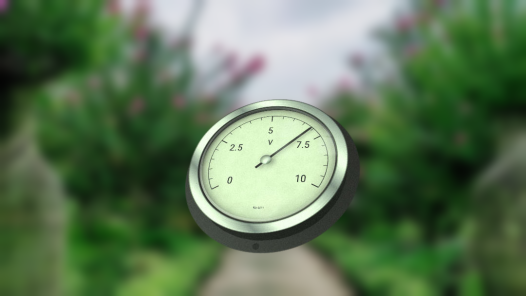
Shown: 7
